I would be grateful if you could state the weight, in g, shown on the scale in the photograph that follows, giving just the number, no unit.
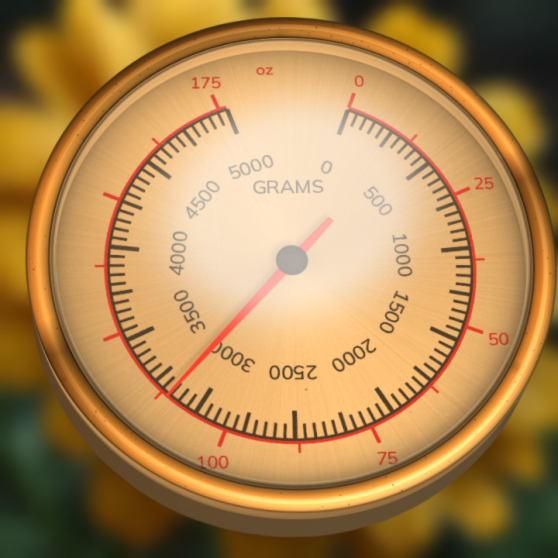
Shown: 3150
